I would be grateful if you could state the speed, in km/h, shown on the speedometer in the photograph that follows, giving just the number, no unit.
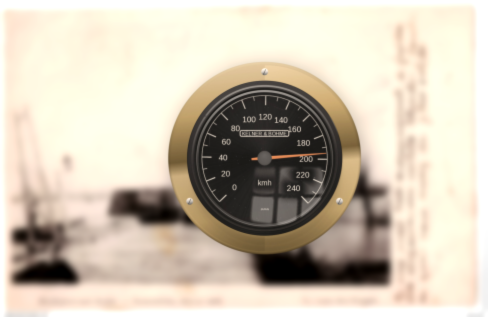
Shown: 195
